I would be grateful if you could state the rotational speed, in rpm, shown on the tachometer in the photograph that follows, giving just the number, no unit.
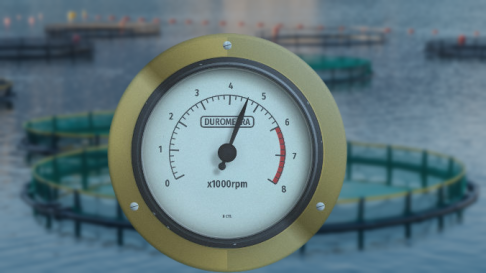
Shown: 4600
